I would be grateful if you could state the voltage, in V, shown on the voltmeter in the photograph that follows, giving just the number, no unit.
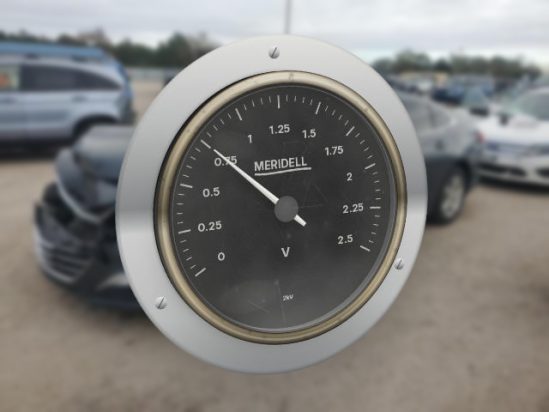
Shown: 0.75
